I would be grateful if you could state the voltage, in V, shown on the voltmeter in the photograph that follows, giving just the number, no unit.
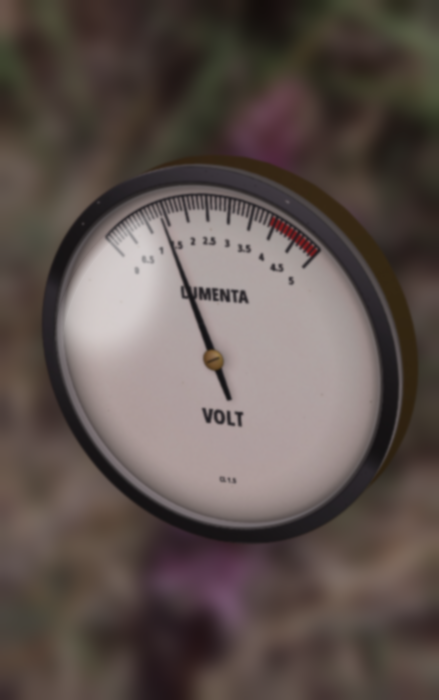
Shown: 1.5
